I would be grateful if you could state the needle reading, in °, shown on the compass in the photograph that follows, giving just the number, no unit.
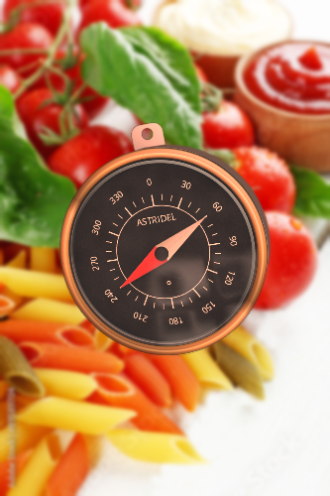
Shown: 240
